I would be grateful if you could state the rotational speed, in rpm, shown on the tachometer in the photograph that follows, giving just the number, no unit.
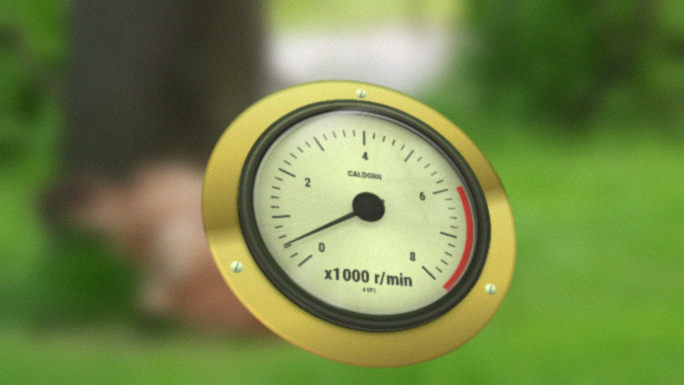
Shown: 400
